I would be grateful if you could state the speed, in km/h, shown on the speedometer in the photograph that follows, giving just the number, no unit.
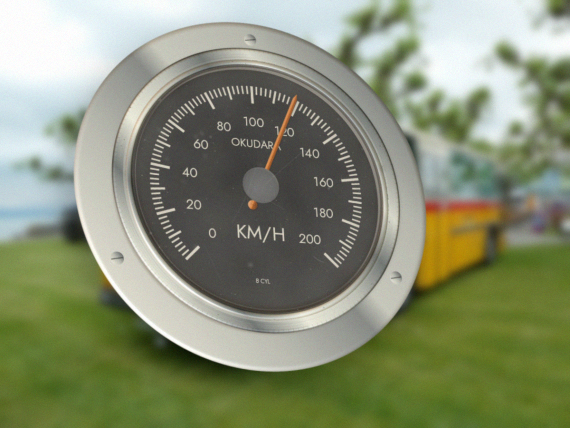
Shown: 118
